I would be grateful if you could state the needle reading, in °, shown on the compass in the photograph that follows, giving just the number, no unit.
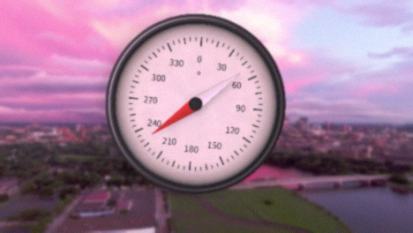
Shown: 230
